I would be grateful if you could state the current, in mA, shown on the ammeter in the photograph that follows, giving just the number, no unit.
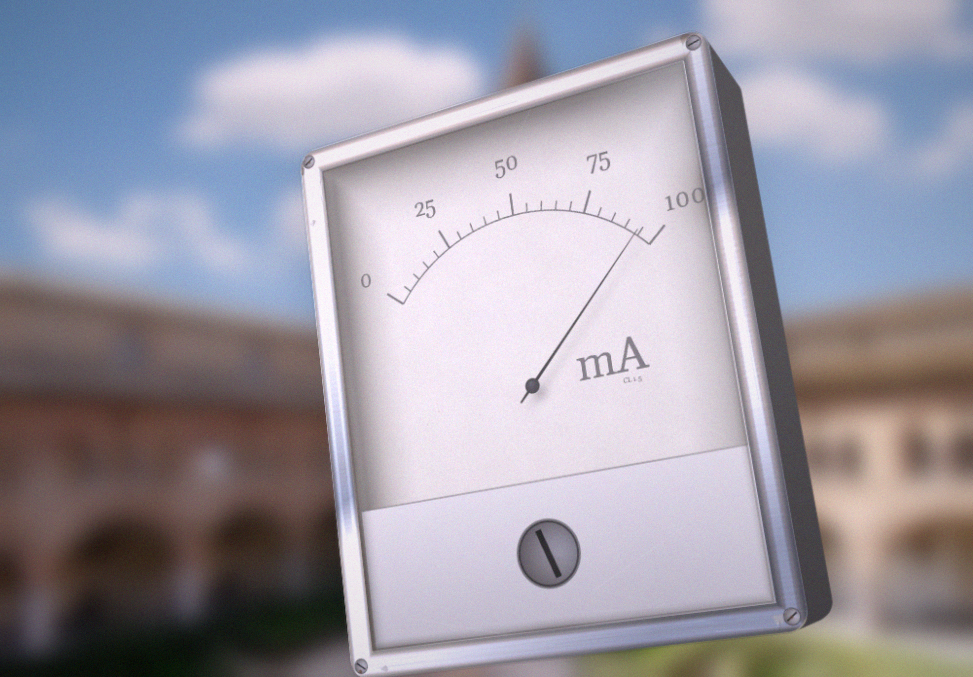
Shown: 95
